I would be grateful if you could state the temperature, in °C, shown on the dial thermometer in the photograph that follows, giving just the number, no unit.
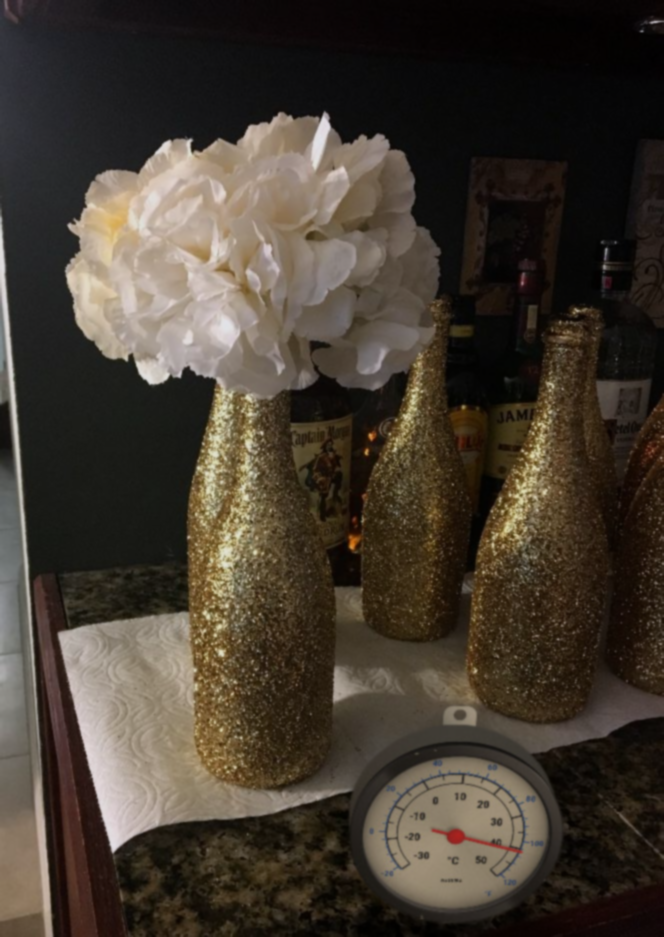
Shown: 40
